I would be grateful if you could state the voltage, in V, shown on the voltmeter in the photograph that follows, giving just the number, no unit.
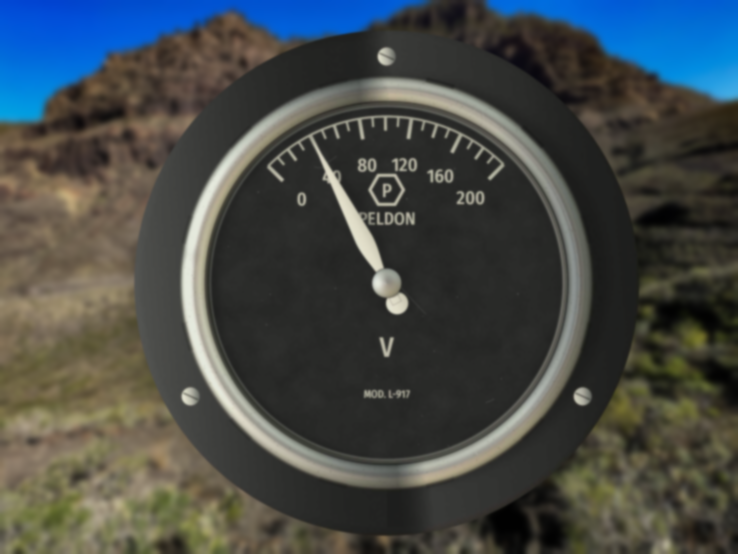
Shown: 40
